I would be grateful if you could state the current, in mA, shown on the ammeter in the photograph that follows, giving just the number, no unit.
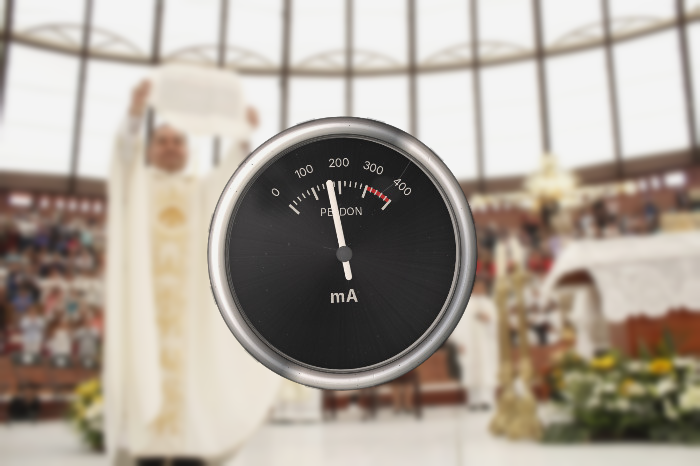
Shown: 160
